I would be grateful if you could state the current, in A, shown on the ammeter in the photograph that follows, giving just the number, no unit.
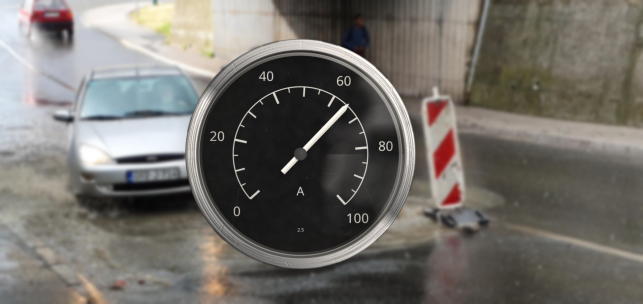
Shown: 65
